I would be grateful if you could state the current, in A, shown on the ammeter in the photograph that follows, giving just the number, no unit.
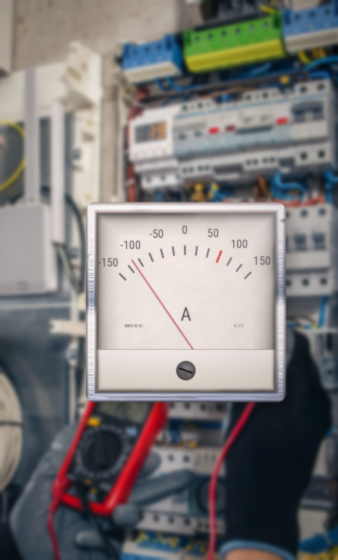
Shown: -112.5
